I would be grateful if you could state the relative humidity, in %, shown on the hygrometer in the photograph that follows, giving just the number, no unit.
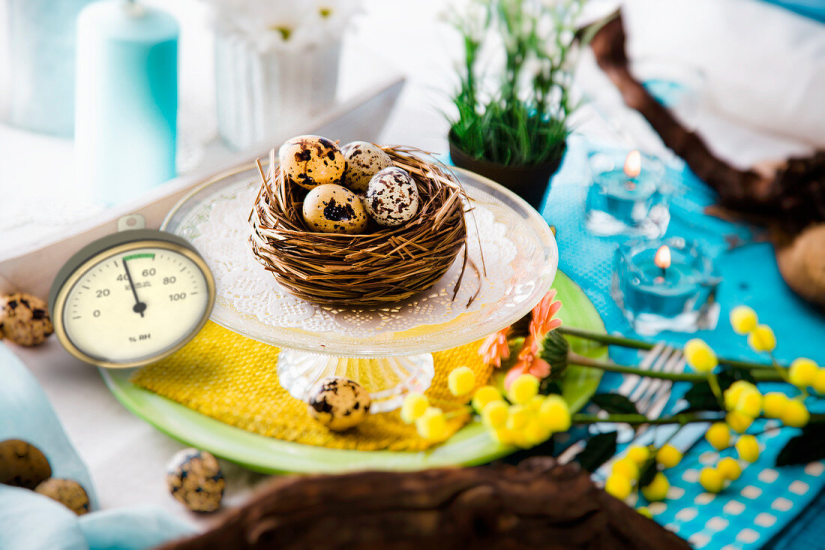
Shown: 44
